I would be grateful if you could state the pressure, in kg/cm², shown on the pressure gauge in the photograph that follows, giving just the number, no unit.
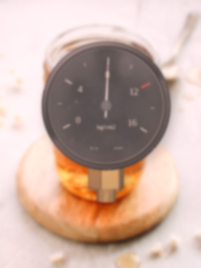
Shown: 8
